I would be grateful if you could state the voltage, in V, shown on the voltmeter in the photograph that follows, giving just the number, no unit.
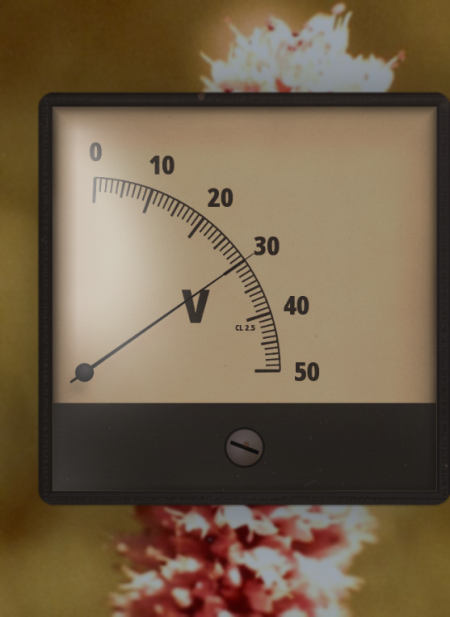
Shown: 30
